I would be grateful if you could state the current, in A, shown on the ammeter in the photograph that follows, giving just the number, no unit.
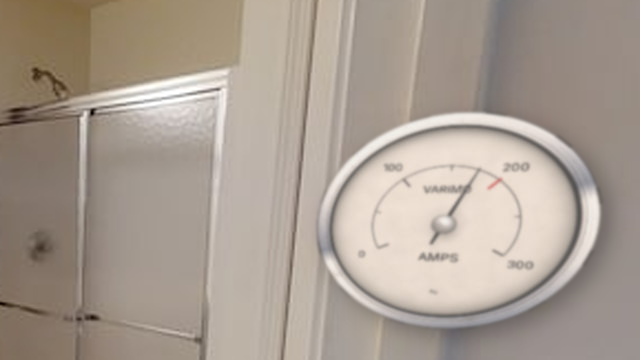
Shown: 175
